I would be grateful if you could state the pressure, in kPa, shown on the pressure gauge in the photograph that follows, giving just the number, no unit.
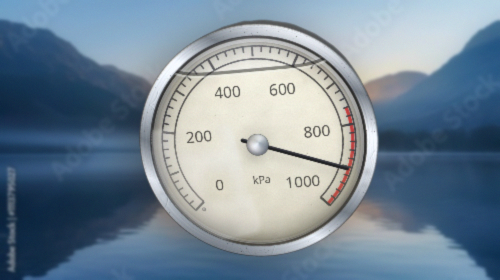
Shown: 900
